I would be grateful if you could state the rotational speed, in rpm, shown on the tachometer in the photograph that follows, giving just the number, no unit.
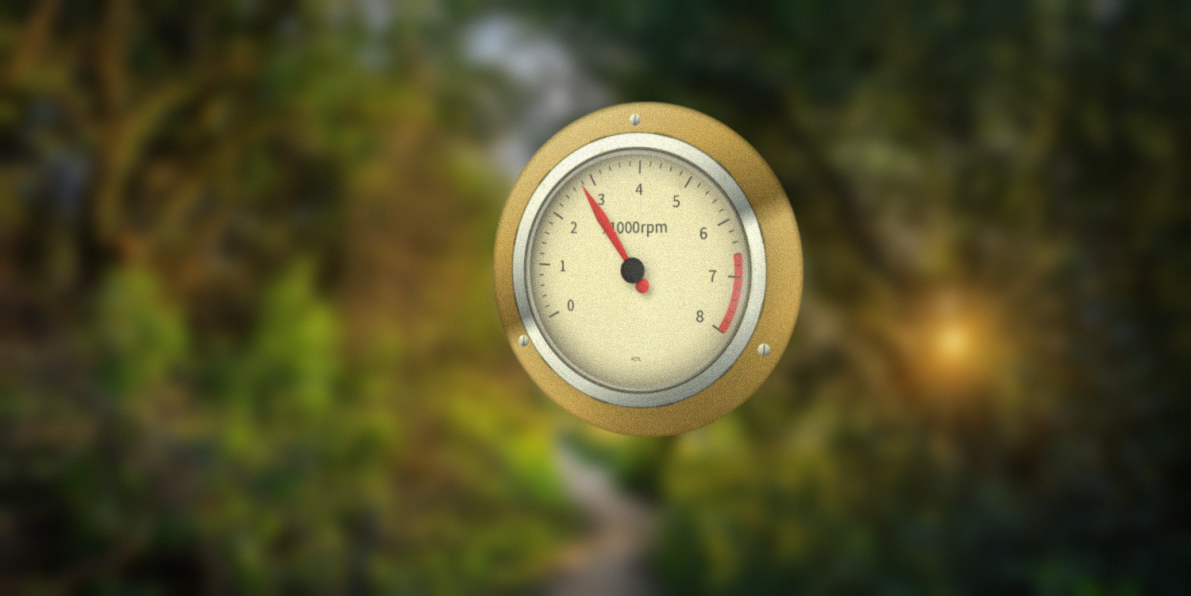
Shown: 2800
